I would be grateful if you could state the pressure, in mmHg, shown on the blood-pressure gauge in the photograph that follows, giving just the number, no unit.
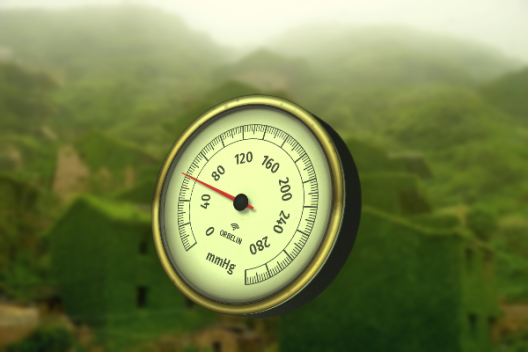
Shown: 60
